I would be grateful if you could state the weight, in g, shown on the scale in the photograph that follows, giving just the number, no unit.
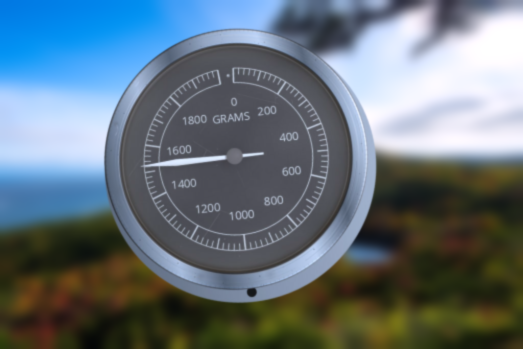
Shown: 1520
